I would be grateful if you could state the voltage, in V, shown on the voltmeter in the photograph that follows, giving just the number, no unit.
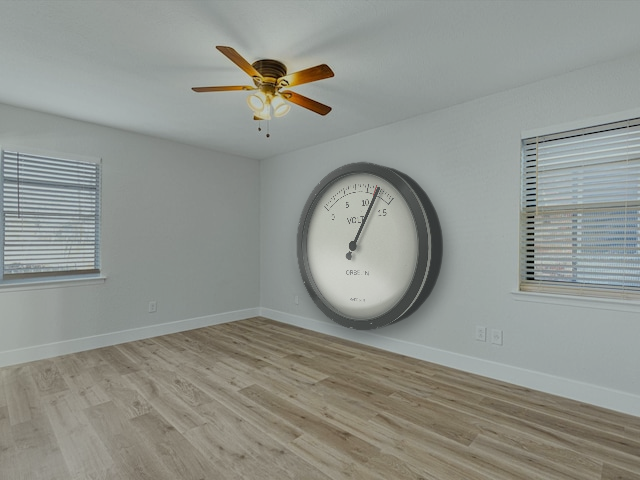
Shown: 12.5
